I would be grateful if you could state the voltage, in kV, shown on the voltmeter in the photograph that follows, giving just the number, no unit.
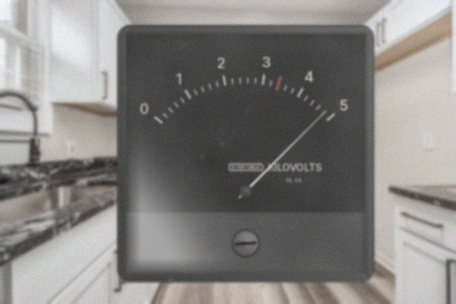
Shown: 4.8
